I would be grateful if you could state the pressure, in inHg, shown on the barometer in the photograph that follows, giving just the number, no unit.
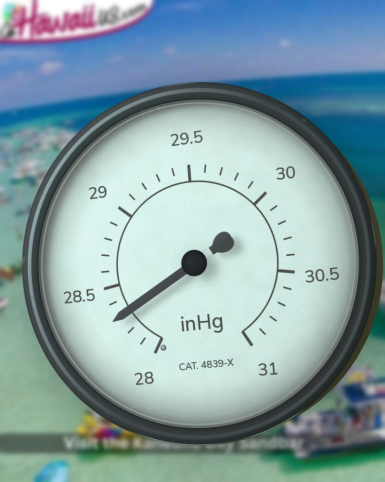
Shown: 28.3
